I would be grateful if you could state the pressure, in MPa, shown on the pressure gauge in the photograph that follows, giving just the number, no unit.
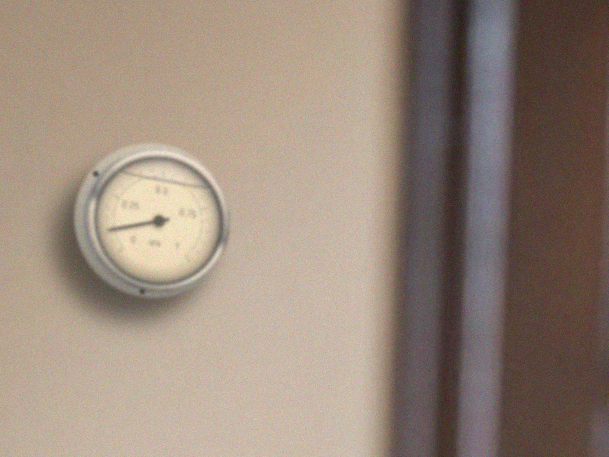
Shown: 0.1
